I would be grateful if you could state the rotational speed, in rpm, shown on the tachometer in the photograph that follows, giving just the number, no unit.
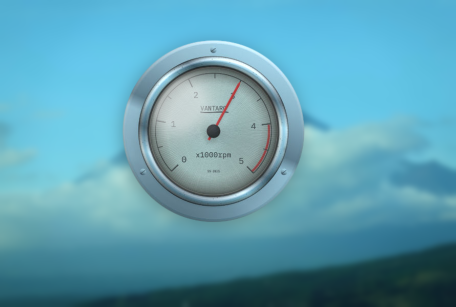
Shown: 3000
